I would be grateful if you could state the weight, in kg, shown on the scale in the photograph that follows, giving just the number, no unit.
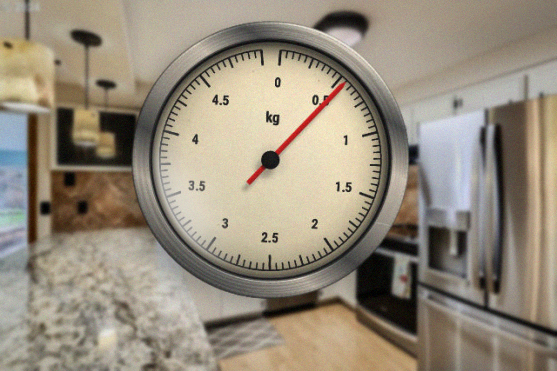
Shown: 0.55
